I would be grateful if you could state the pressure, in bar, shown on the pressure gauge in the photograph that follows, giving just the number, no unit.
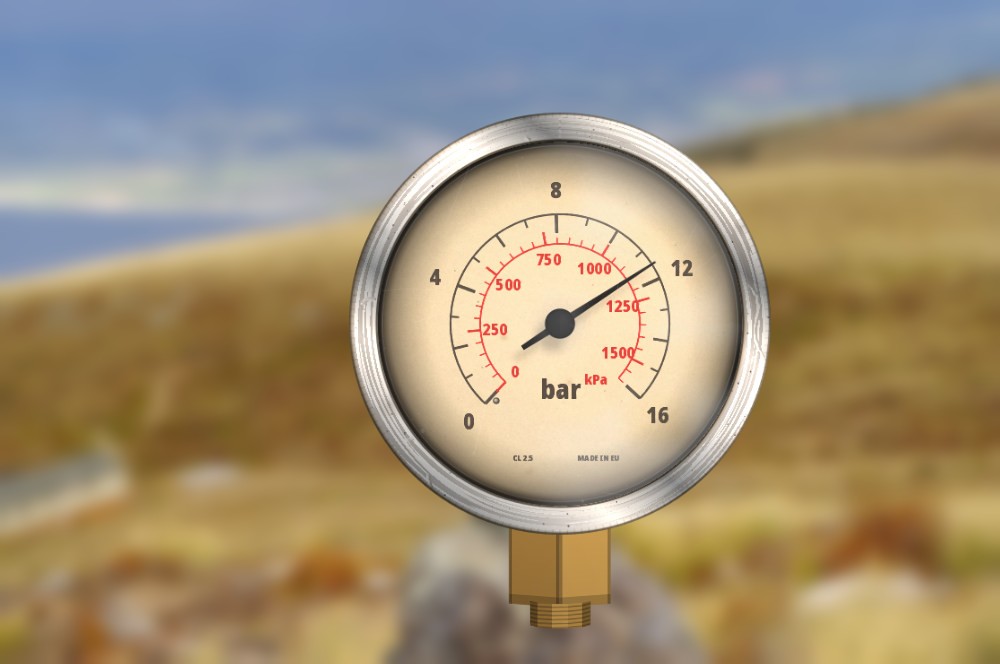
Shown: 11.5
